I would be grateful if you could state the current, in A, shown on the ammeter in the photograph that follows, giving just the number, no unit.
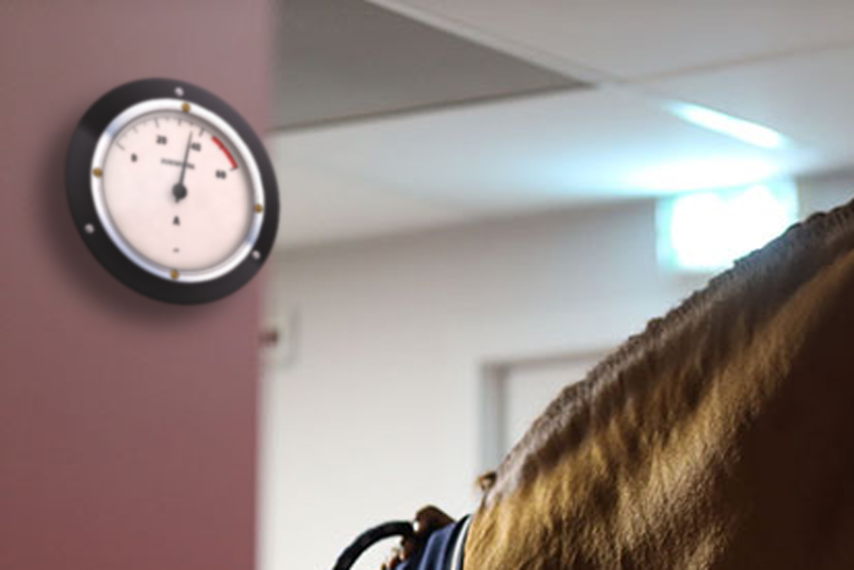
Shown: 35
